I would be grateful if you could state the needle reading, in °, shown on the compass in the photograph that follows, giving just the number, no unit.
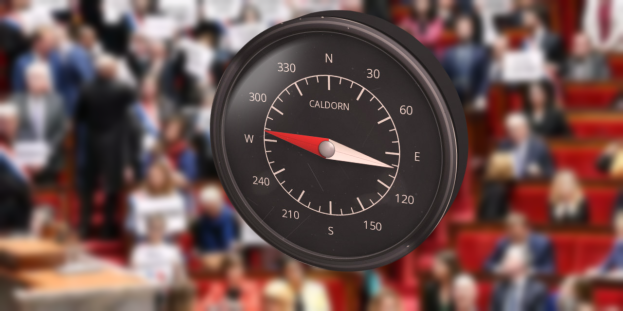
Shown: 280
